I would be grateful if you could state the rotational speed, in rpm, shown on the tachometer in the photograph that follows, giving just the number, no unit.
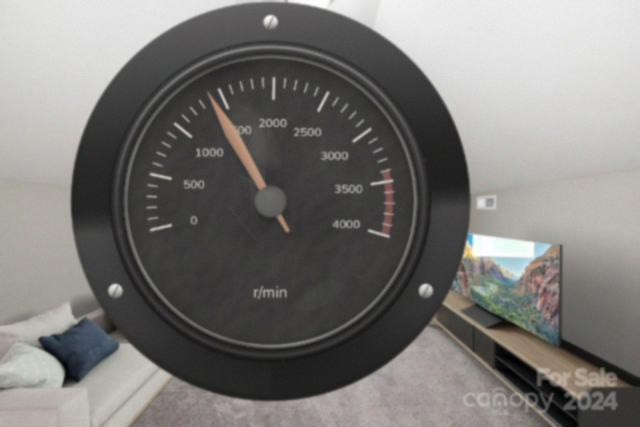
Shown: 1400
